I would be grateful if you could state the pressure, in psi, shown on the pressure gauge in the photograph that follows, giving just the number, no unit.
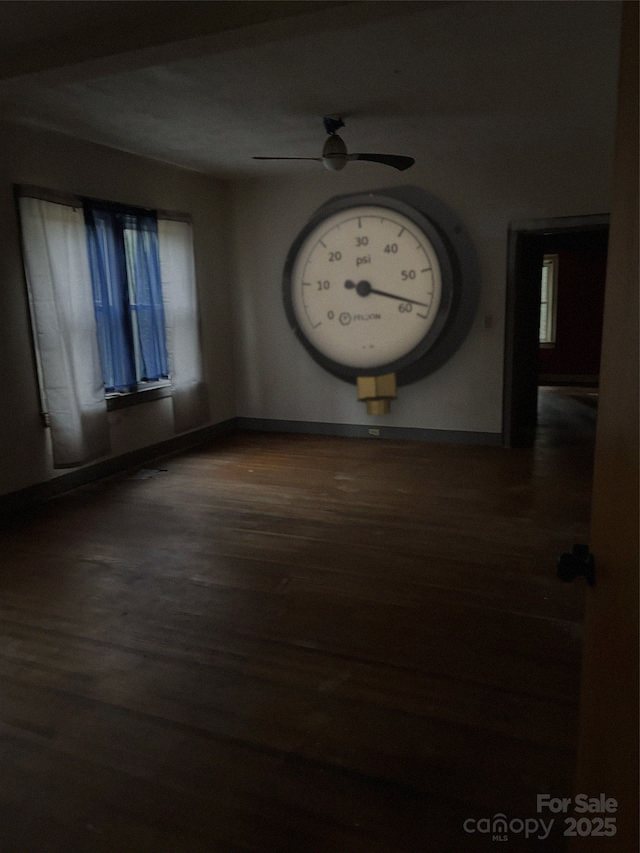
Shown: 57.5
